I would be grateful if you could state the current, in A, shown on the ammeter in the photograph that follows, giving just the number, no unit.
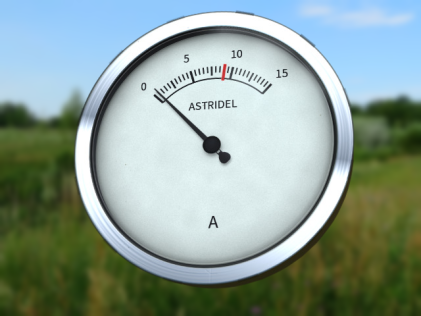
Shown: 0.5
